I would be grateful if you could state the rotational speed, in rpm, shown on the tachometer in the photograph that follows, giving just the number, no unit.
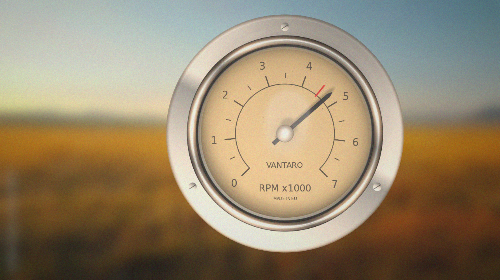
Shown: 4750
